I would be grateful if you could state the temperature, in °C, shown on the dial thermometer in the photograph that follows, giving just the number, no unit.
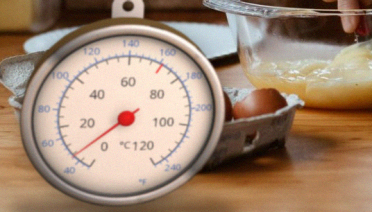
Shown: 8
